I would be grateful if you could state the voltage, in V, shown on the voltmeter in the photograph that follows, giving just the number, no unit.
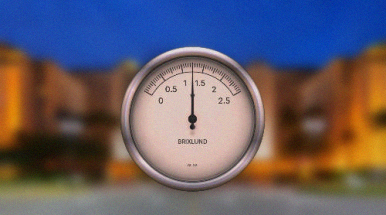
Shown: 1.25
